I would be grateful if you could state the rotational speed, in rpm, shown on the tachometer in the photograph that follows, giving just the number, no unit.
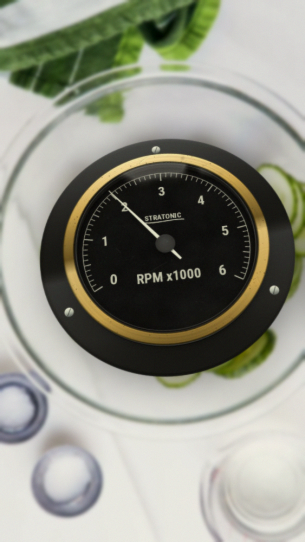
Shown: 2000
